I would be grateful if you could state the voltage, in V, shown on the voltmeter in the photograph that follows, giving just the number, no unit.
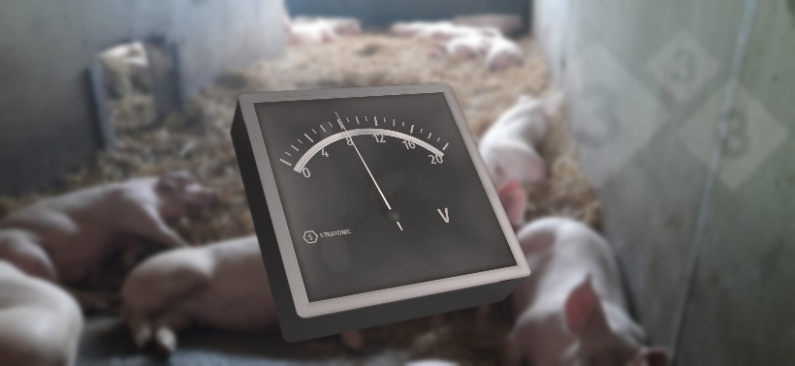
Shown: 8
